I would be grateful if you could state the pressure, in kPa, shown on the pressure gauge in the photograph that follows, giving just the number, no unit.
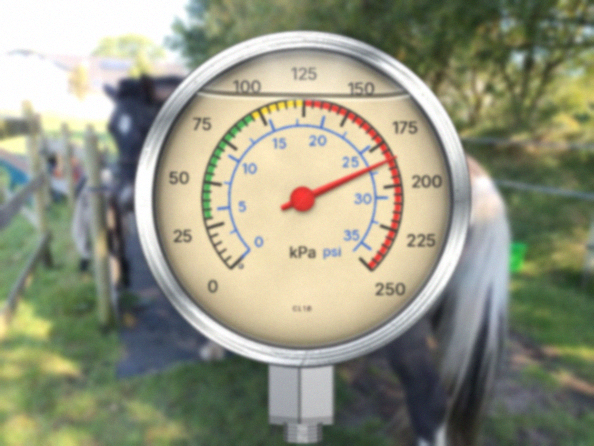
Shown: 185
